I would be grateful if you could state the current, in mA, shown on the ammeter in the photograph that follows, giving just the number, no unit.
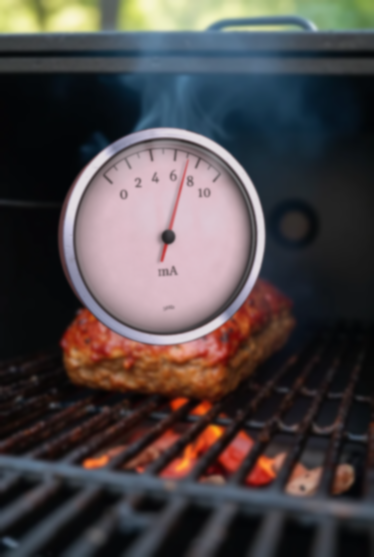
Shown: 7
